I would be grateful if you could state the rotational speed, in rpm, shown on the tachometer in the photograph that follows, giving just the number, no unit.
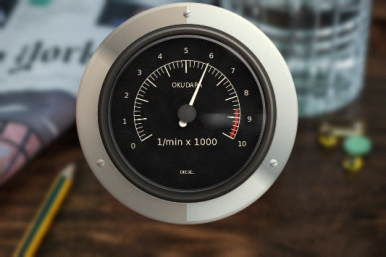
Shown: 6000
